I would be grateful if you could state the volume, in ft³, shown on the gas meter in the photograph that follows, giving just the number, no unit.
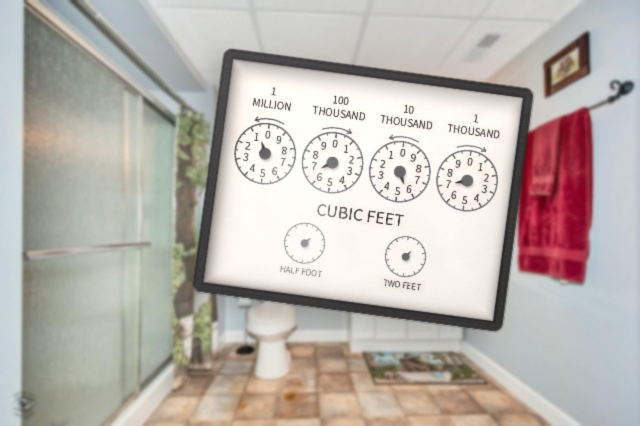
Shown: 65700
